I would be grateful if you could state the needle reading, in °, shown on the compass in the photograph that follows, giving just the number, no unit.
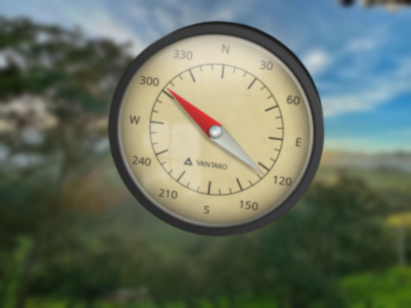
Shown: 305
